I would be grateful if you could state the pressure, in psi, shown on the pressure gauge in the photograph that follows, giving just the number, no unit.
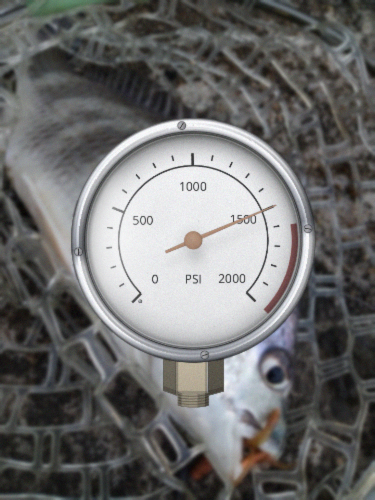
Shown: 1500
